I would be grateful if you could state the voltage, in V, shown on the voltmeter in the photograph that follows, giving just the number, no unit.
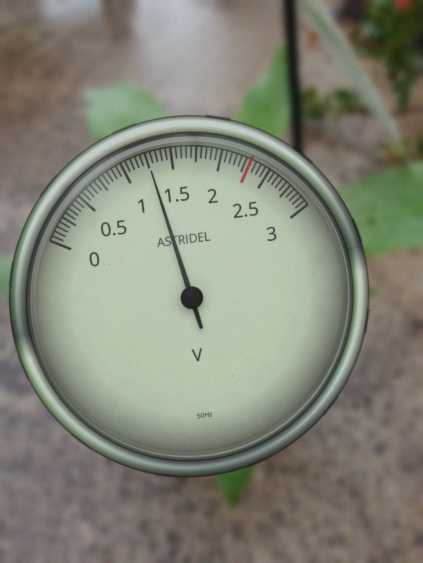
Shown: 1.25
